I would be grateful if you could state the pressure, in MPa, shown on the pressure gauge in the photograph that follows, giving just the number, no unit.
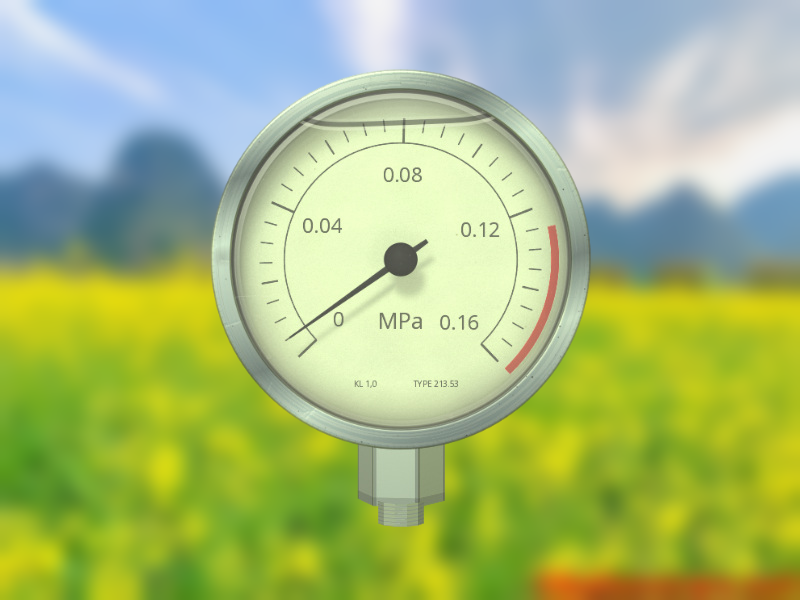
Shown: 0.005
